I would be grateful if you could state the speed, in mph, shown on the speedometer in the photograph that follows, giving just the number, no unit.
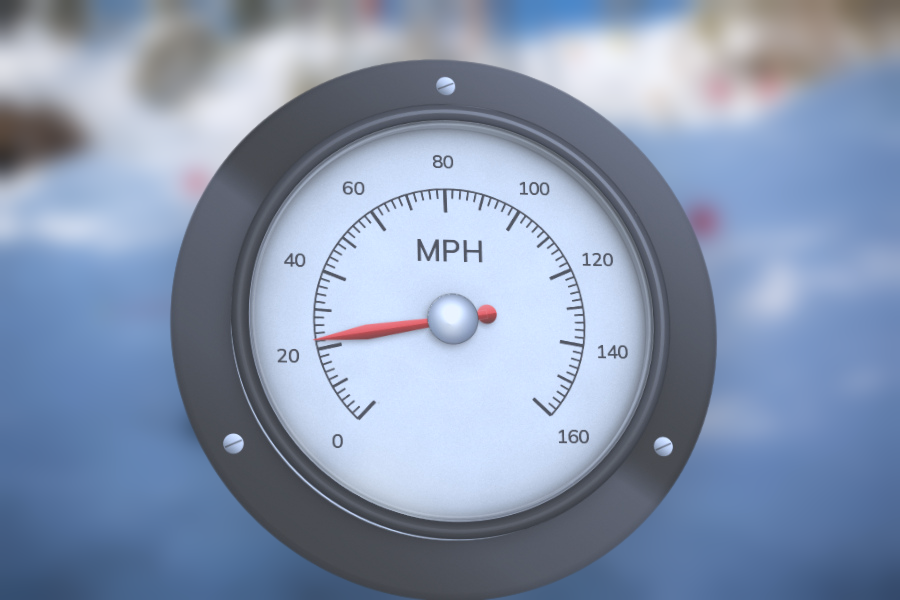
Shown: 22
